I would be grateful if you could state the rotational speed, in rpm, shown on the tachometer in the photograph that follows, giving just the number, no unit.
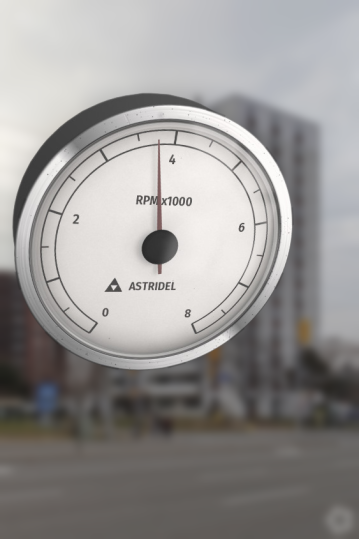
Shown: 3750
